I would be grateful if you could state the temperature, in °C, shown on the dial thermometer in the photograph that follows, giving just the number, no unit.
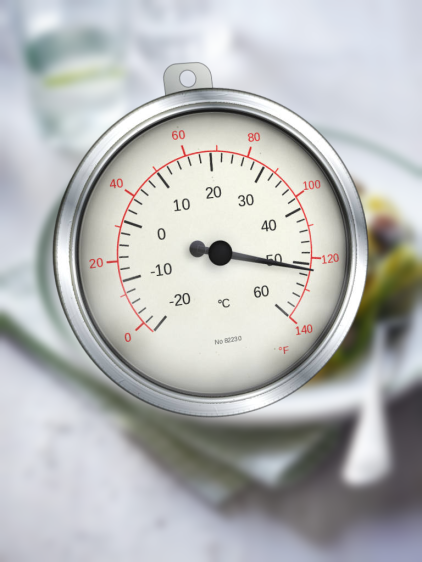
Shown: 51
